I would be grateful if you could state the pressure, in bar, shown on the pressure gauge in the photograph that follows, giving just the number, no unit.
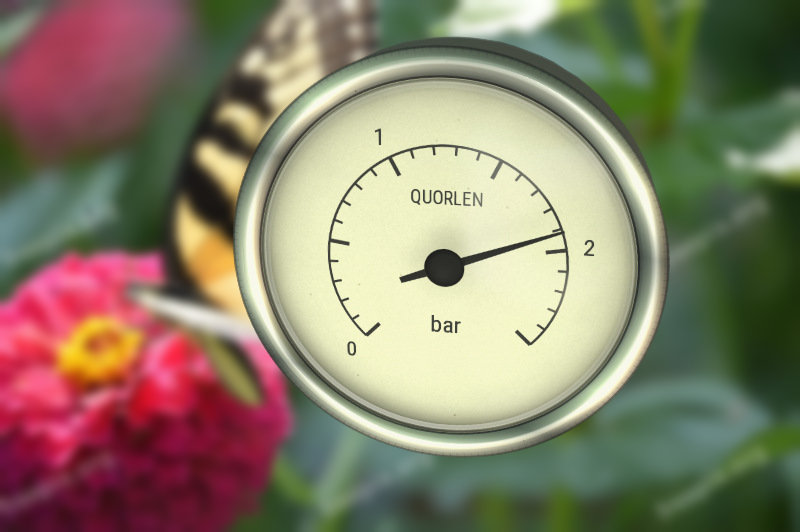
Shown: 1.9
